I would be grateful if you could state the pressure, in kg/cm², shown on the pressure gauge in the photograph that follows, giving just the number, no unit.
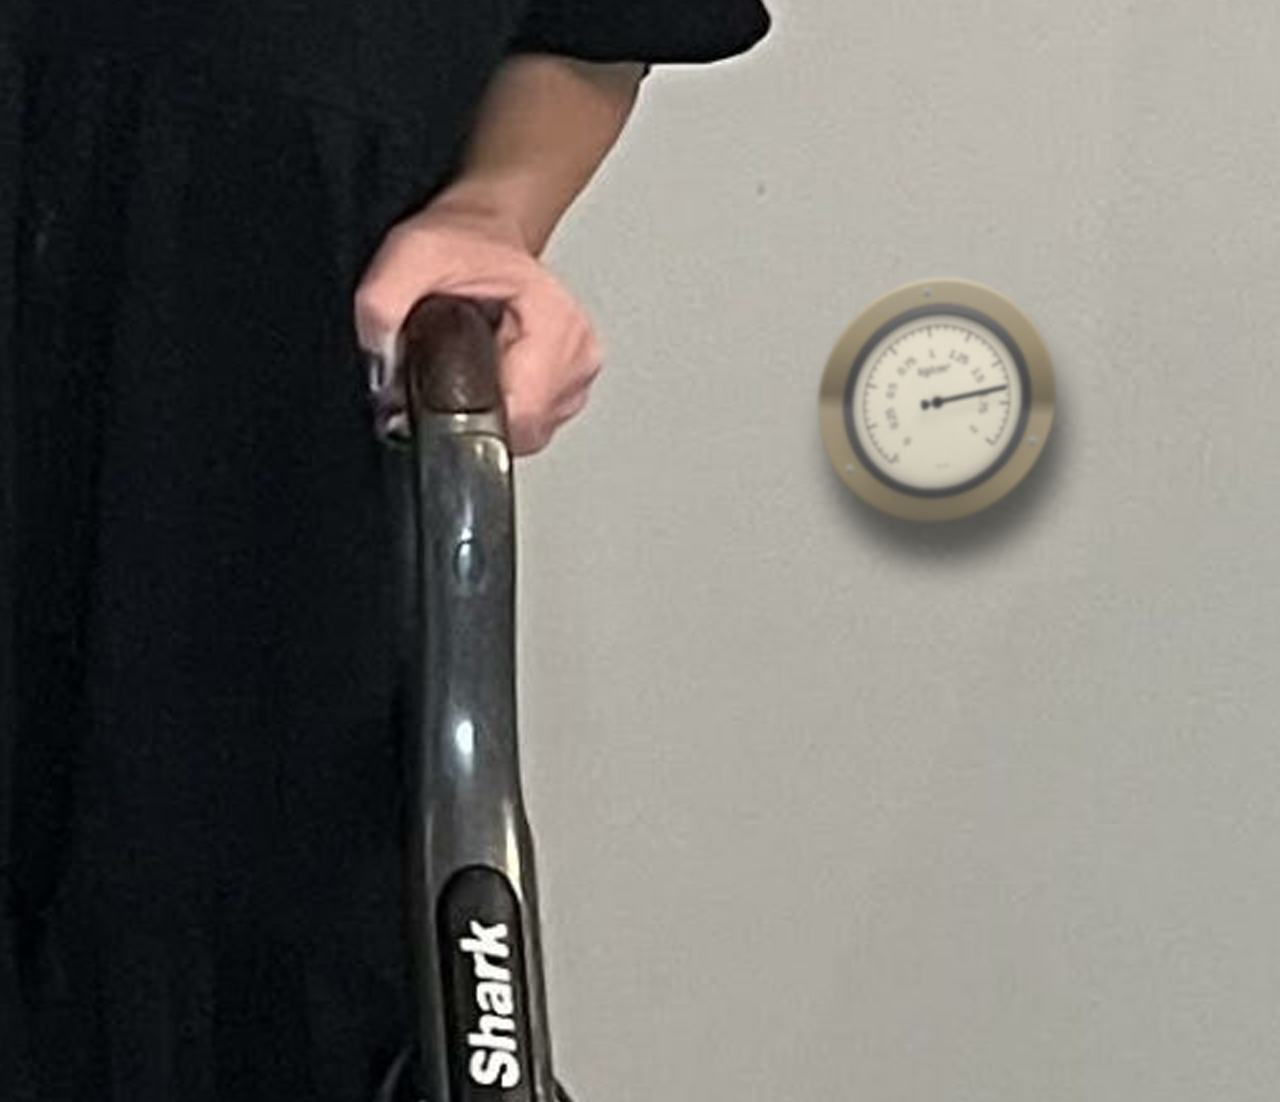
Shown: 1.65
